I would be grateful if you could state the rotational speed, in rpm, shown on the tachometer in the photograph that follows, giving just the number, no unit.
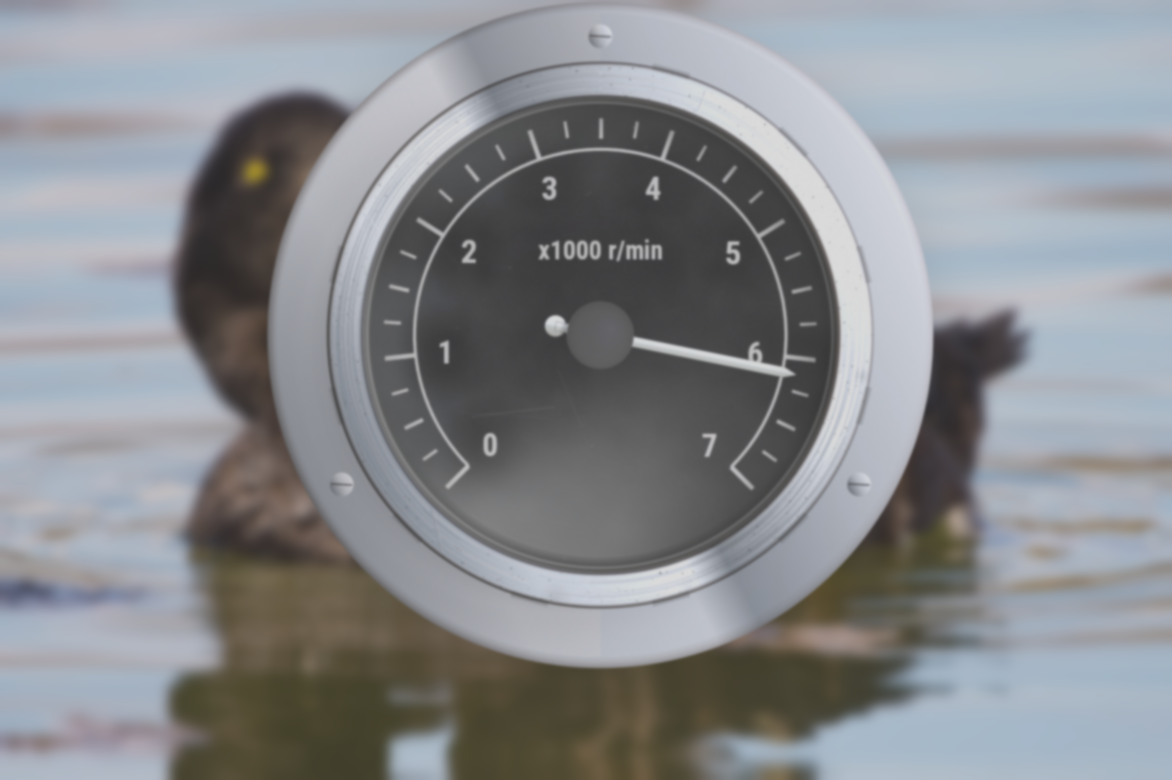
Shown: 6125
